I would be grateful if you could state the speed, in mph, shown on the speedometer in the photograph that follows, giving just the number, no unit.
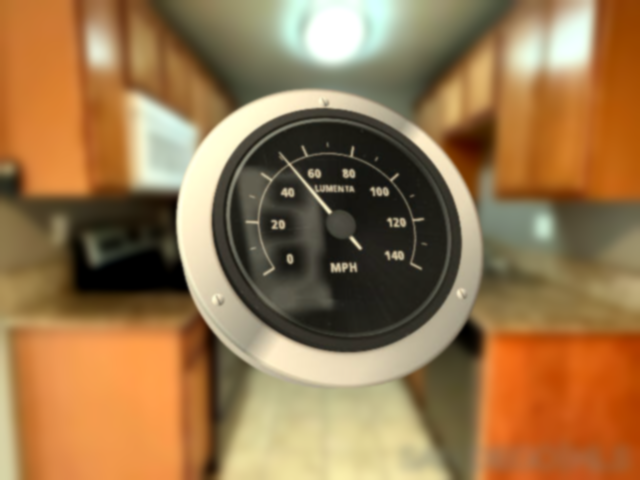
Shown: 50
